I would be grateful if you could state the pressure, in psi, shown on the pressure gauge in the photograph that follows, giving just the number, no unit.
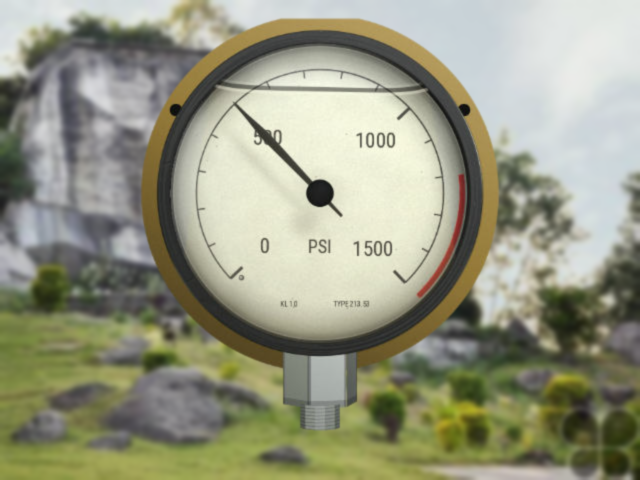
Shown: 500
